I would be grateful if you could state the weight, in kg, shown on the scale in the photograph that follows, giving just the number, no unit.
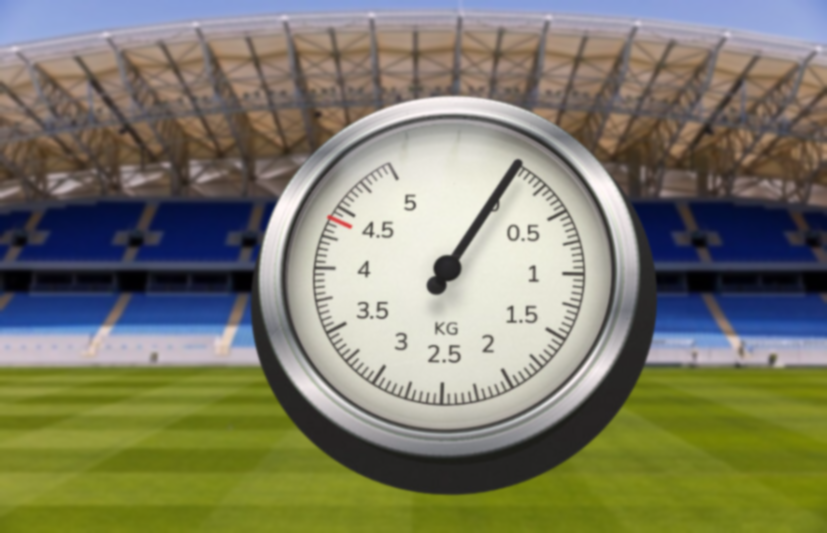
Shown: 0
